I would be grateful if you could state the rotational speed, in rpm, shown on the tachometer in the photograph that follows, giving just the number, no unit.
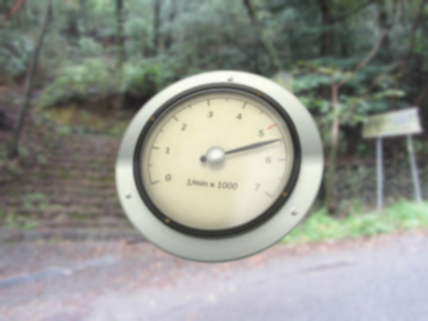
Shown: 5500
